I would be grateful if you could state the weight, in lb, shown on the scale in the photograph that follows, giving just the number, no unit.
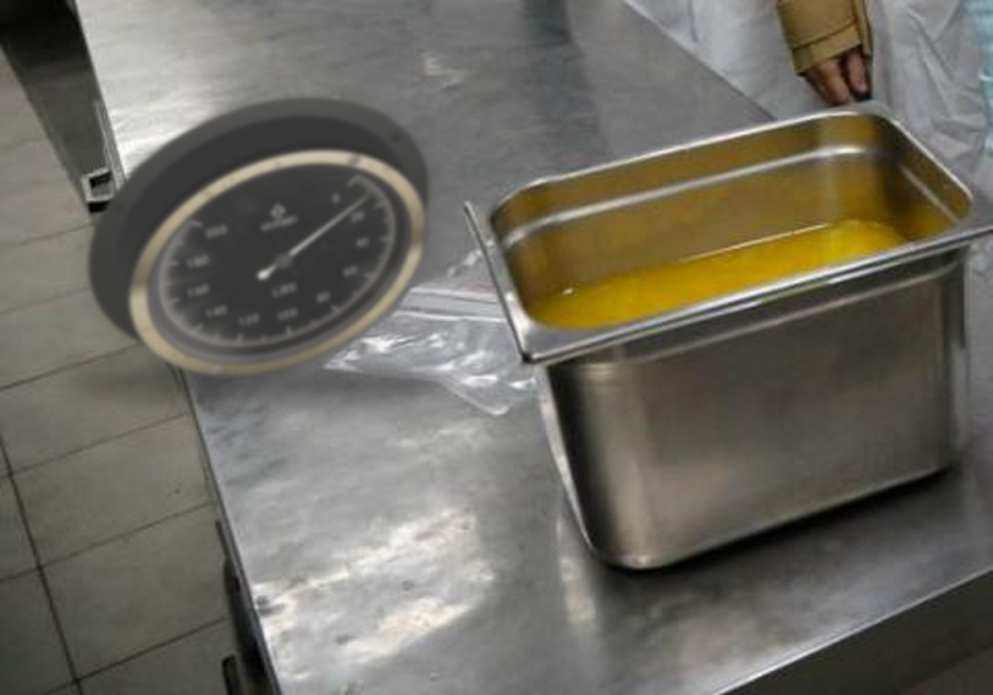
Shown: 10
